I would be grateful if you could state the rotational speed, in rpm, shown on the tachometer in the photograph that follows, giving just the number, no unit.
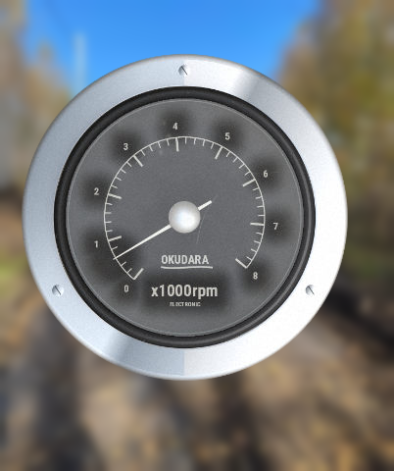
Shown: 600
